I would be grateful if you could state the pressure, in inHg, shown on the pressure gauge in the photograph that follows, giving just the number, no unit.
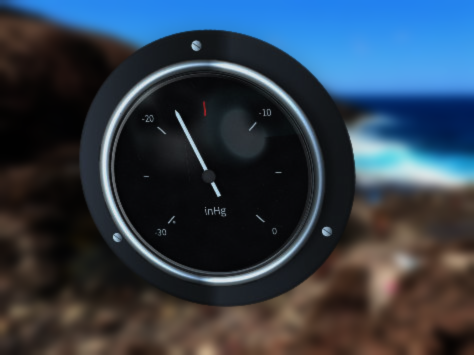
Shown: -17.5
